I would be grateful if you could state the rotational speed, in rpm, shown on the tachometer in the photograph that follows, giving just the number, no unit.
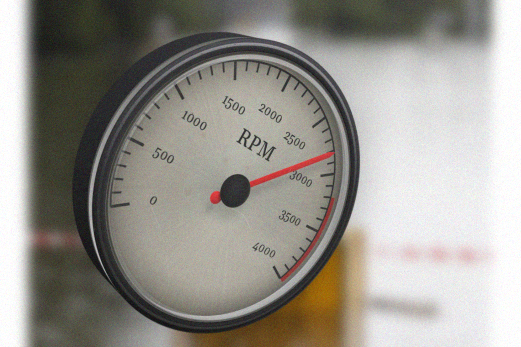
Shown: 2800
